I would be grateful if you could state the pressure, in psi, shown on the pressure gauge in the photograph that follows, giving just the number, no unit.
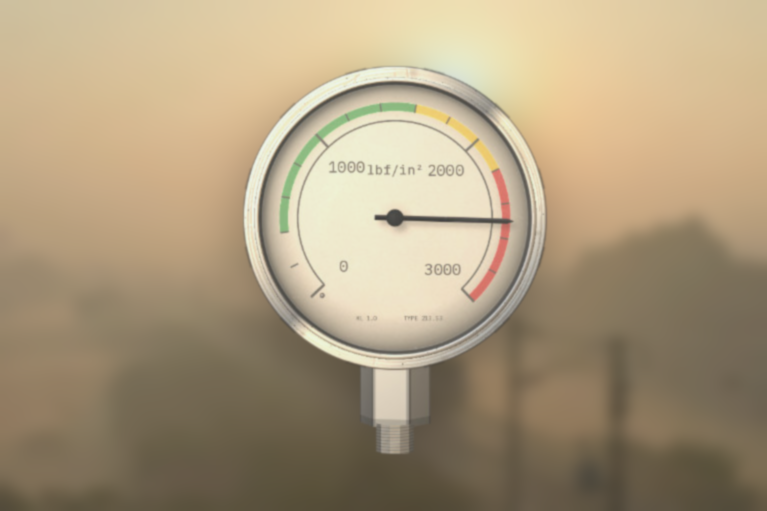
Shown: 2500
